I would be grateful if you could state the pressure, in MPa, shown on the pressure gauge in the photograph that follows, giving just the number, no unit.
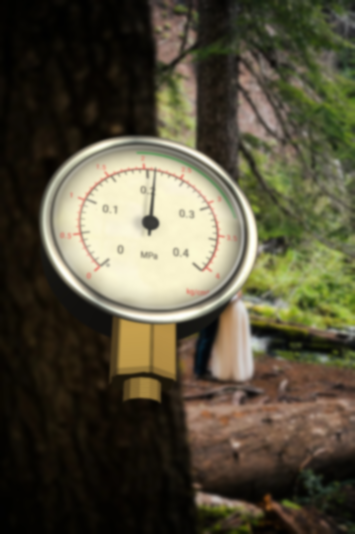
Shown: 0.21
